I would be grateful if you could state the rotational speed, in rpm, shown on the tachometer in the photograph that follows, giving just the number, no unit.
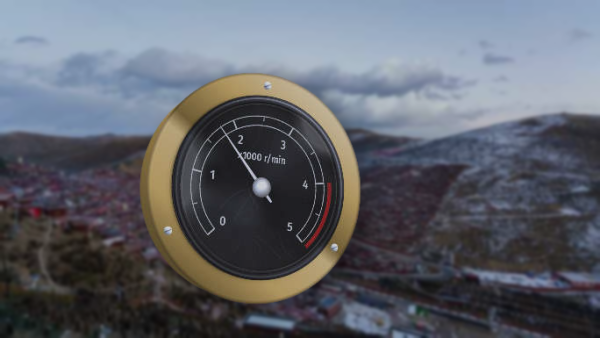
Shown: 1750
